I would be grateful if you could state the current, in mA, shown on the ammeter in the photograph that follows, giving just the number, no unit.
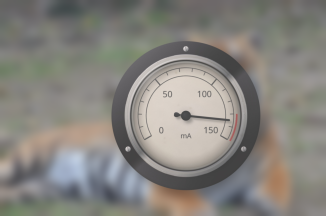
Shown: 135
